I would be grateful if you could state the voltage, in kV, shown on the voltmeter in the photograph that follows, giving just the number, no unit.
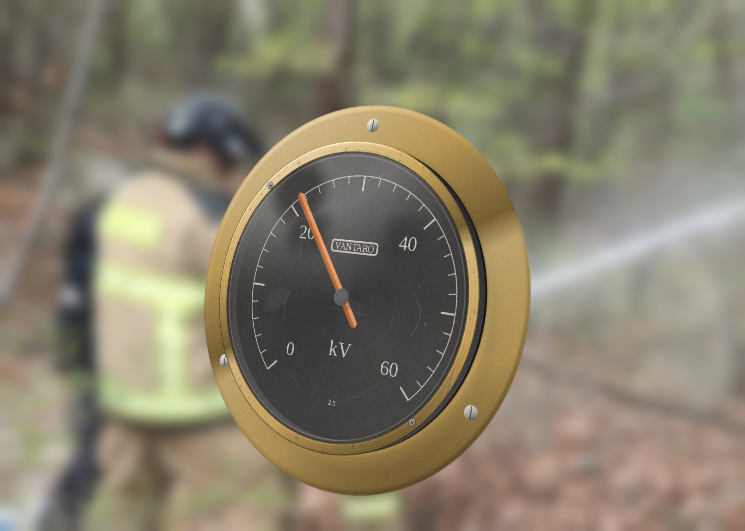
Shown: 22
